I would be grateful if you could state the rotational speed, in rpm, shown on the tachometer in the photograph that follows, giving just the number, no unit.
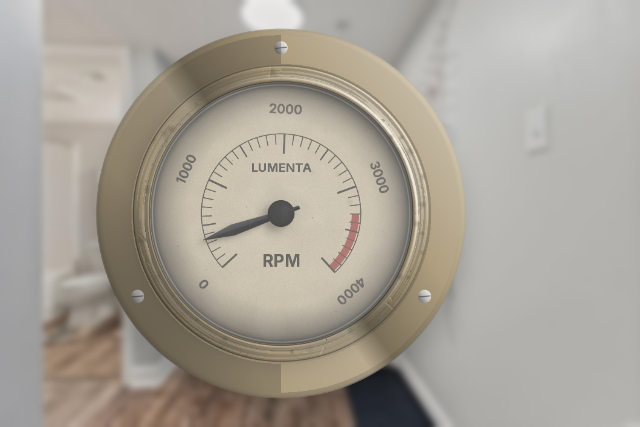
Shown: 350
